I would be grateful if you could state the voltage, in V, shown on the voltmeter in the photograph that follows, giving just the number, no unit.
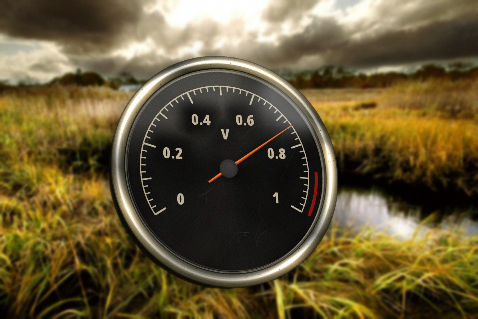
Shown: 0.74
